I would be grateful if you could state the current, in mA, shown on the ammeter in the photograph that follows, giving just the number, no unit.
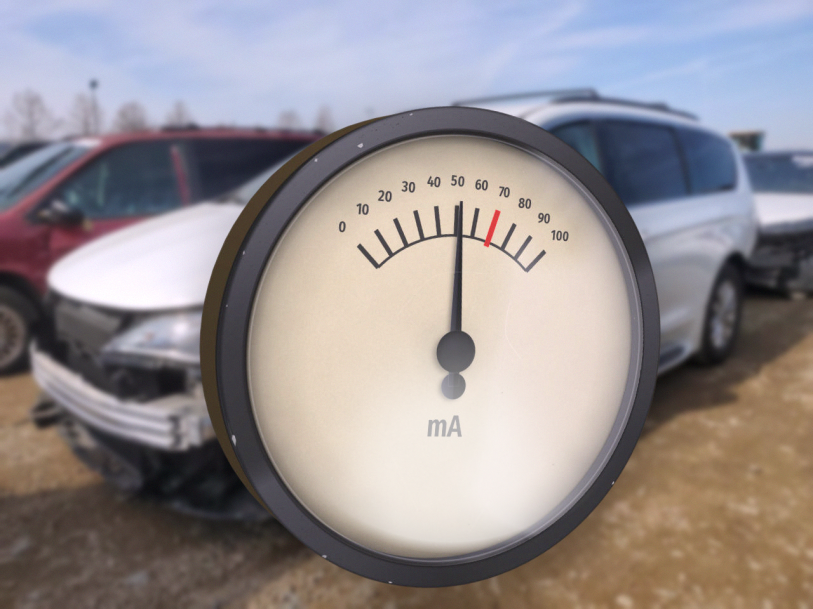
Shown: 50
